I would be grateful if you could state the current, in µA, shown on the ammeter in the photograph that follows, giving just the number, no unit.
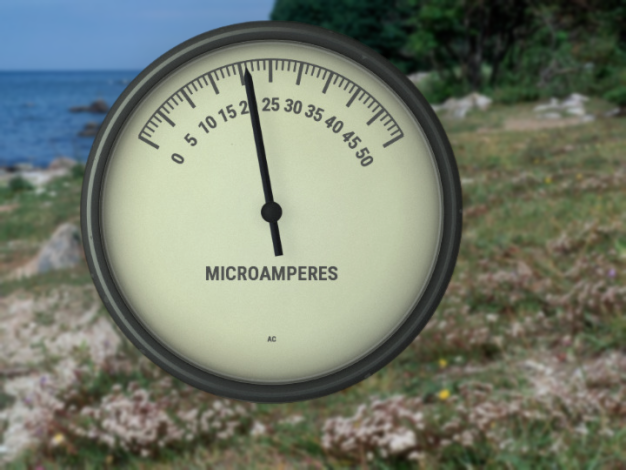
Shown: 21
